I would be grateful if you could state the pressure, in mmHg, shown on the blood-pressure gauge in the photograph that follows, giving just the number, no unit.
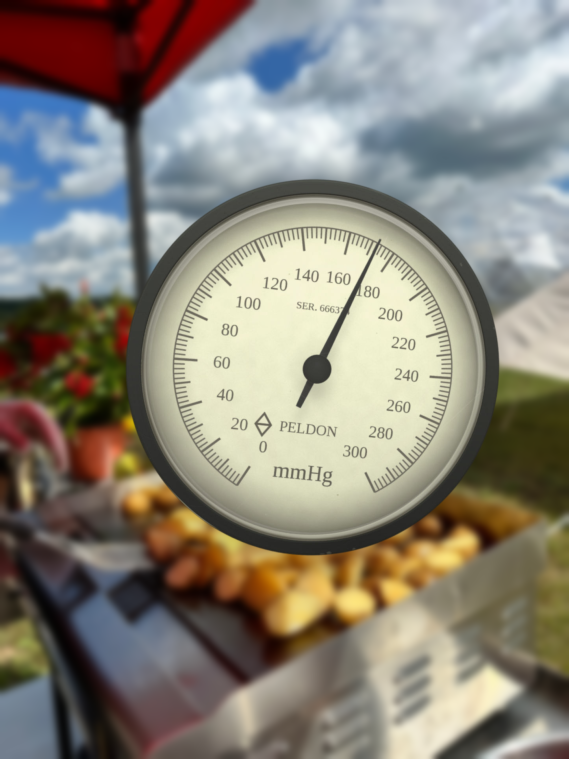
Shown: 172
